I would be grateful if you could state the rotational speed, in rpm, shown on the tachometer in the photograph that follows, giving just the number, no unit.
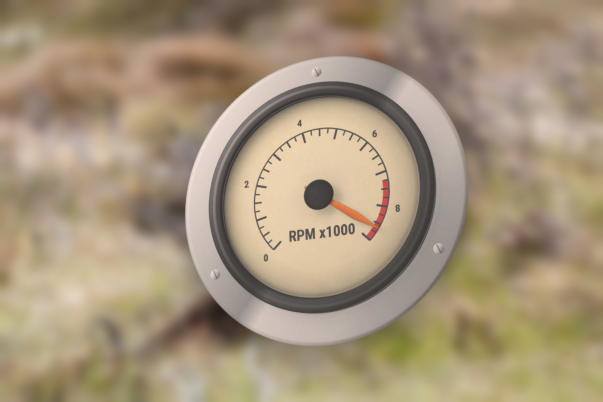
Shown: 8625
